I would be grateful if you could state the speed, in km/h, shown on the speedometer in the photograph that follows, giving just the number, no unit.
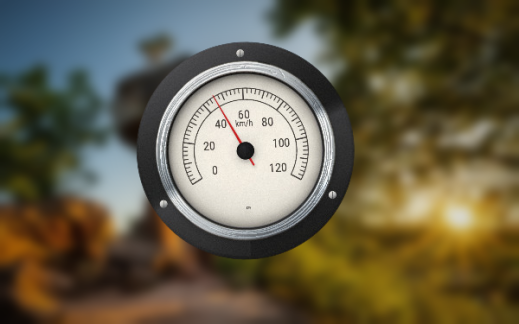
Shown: 46
